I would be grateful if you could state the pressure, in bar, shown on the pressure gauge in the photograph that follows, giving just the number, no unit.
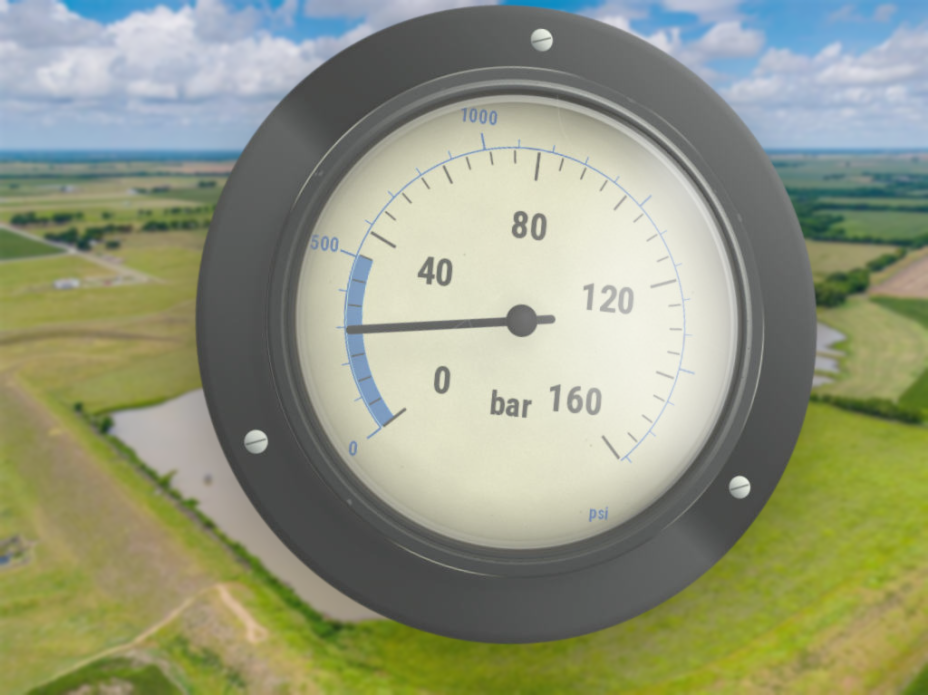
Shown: 20
